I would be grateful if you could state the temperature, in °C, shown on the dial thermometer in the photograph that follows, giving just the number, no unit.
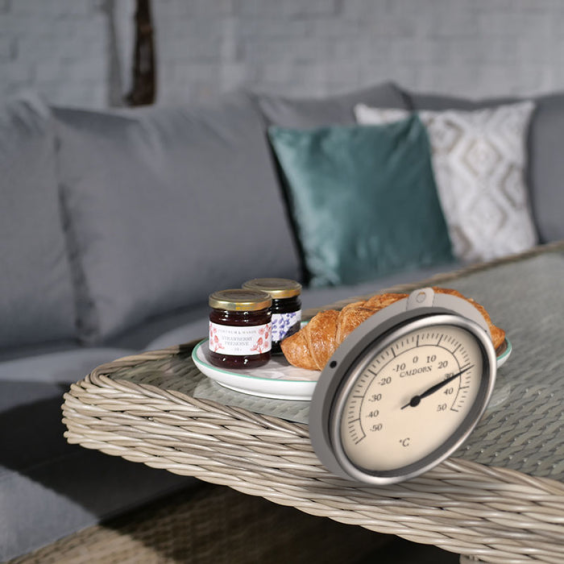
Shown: 30
